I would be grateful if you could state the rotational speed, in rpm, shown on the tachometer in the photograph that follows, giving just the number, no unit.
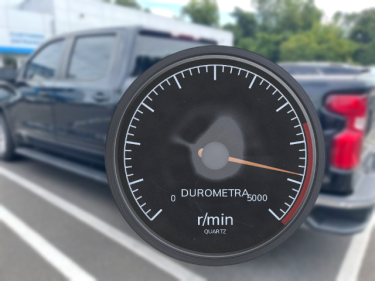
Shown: 4400
